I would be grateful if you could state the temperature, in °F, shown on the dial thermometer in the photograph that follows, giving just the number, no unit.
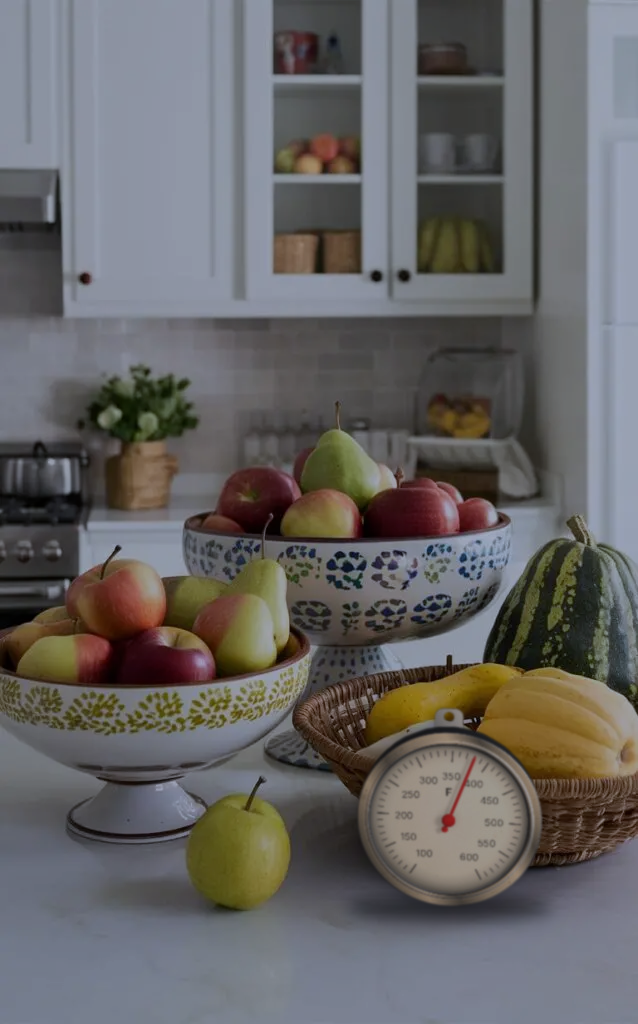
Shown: 380
